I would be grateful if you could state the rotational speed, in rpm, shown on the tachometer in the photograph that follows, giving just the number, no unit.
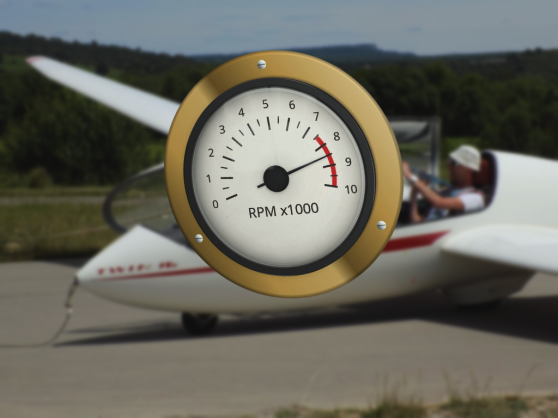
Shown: 8500
